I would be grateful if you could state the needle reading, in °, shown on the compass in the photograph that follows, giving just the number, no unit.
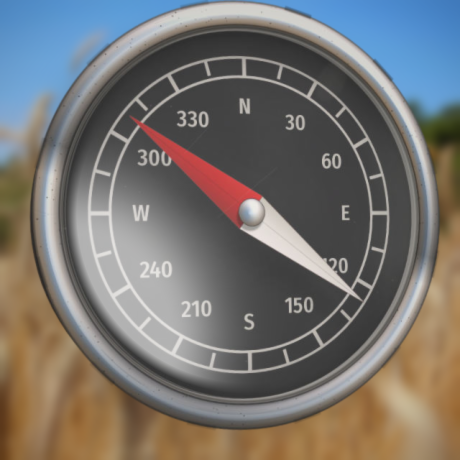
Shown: 307.5
